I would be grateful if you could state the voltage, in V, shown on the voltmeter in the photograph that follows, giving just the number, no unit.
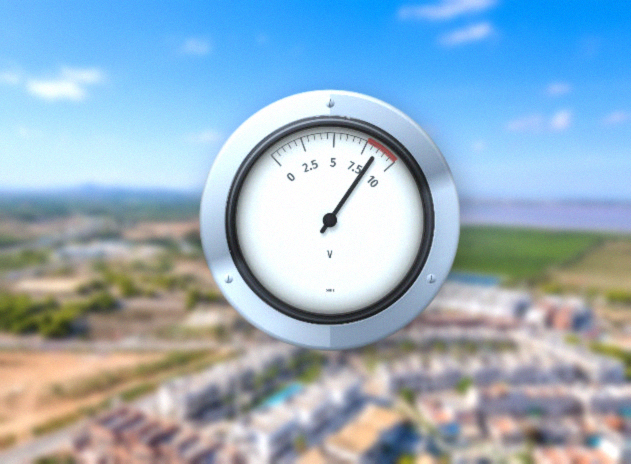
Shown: 8.5
